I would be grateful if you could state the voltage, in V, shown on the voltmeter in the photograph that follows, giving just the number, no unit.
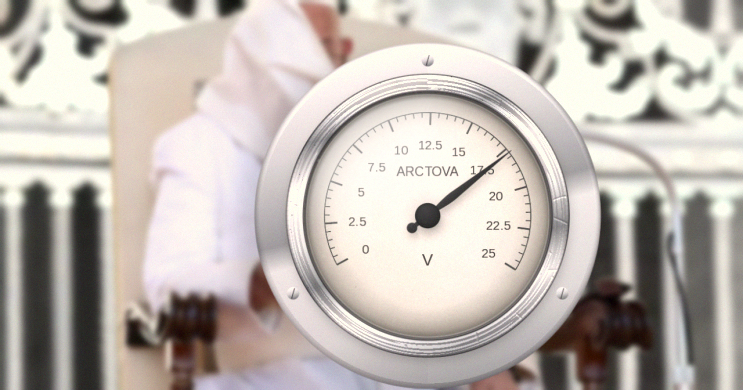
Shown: 17.75
